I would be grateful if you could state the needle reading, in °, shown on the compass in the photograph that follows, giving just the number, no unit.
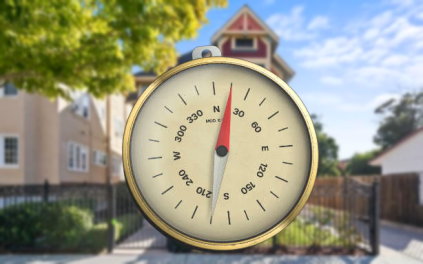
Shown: 15
